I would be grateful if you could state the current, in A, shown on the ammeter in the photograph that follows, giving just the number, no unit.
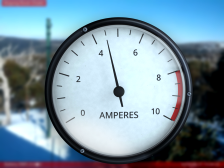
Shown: 4.5
